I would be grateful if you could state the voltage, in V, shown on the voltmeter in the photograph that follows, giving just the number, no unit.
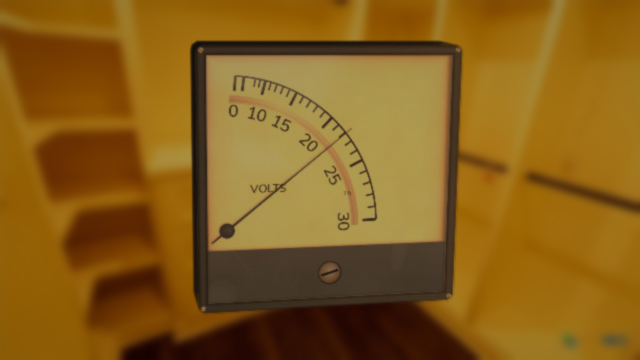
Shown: 22
